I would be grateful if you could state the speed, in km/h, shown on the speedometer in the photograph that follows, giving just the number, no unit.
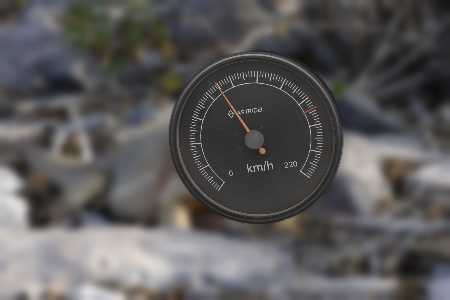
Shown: 90
